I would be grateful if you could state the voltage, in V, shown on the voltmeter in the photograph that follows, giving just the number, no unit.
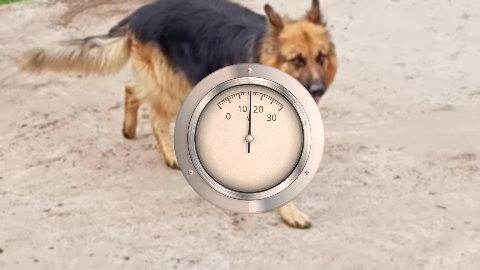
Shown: 15
